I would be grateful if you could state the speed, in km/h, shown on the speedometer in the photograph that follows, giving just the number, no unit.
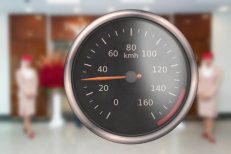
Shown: 30
